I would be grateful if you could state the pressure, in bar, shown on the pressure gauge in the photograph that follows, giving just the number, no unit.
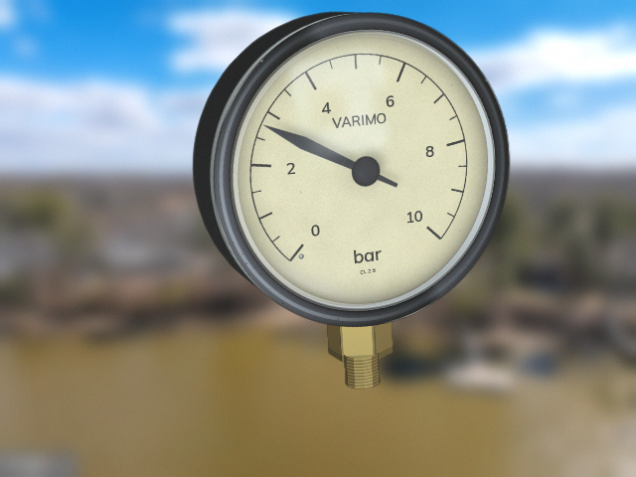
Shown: 2.75
